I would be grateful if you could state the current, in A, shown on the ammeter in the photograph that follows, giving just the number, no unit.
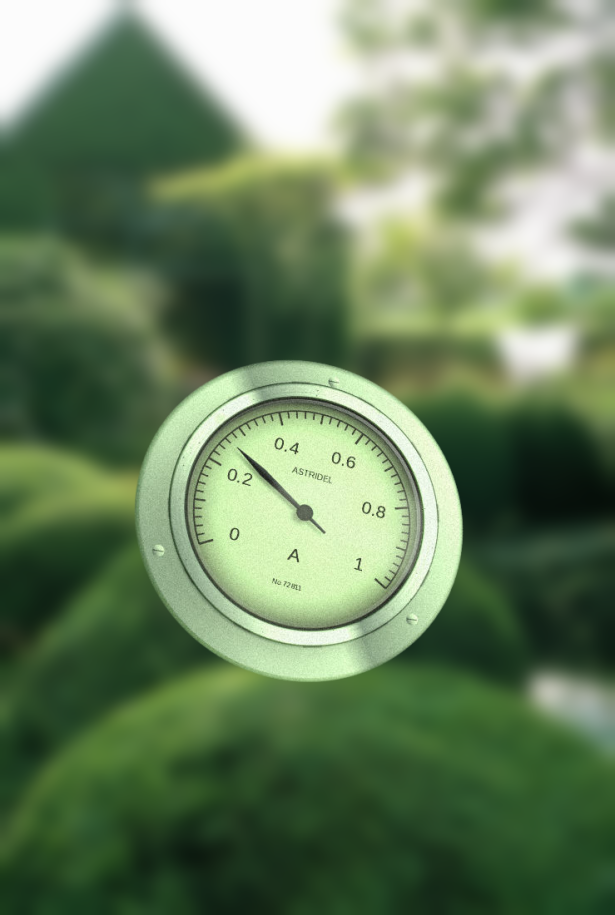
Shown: 0.26
